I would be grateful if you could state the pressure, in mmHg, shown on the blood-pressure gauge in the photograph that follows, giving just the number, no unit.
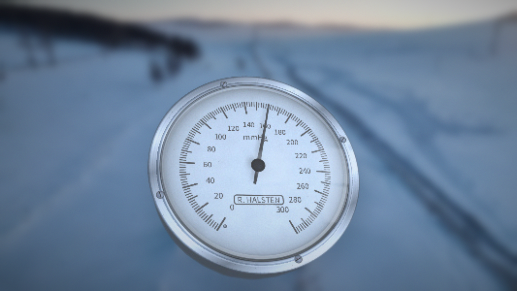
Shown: 160
